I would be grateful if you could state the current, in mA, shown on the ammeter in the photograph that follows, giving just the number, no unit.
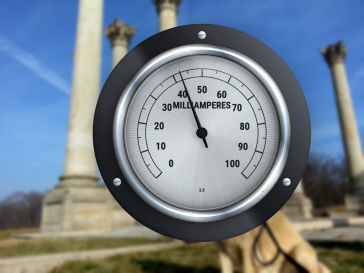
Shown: 42.5
